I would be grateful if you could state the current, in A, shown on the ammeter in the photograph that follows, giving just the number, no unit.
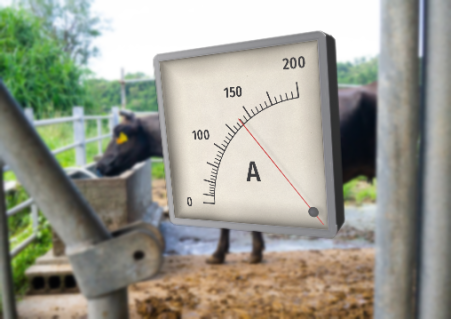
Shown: 140
